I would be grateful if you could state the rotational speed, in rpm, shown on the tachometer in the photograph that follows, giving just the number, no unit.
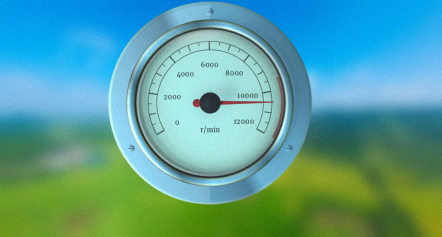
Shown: 10500
